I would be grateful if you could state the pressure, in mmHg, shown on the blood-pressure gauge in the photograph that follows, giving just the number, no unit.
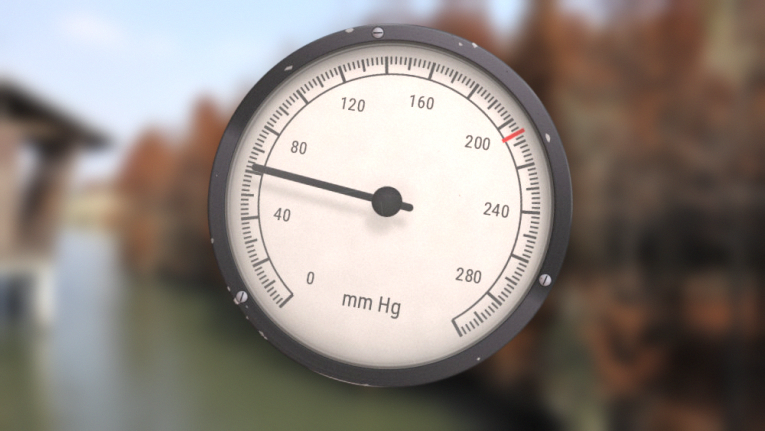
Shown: 62
